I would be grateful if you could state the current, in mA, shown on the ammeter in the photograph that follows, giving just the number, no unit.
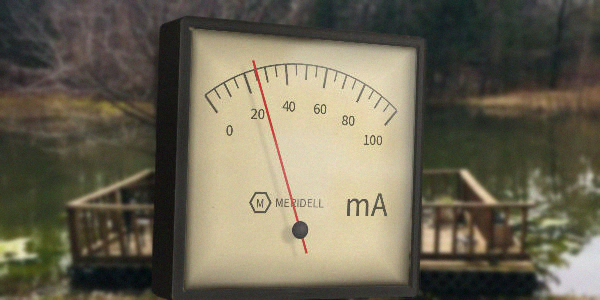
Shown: 25
